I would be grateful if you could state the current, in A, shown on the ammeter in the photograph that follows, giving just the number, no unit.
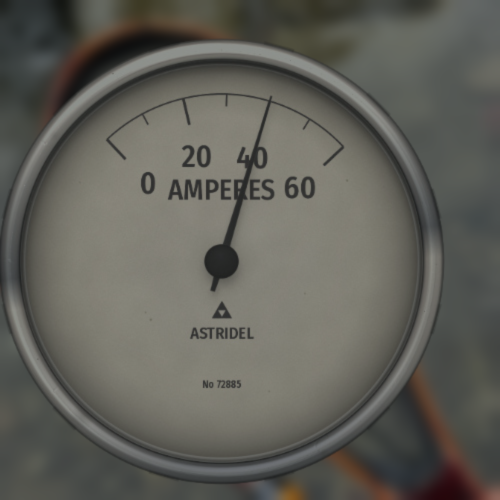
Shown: 40
